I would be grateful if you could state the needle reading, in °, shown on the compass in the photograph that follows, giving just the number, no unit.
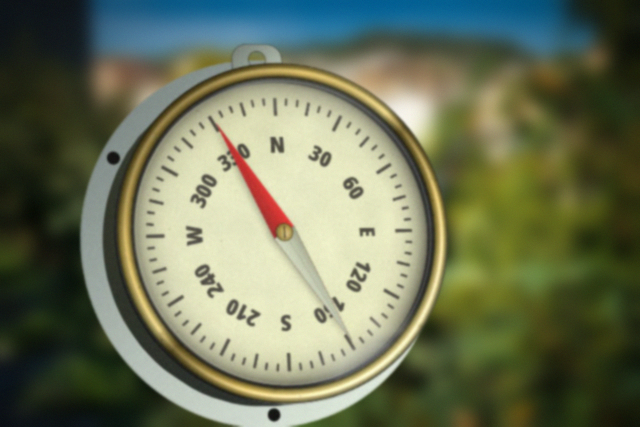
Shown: 330
